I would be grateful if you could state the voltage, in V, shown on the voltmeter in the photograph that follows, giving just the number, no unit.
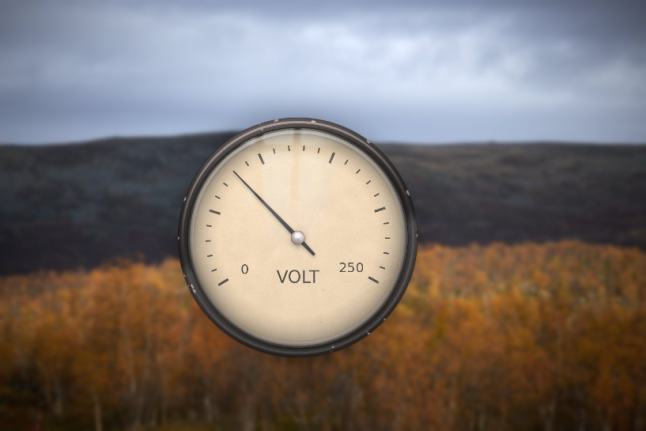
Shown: 80
